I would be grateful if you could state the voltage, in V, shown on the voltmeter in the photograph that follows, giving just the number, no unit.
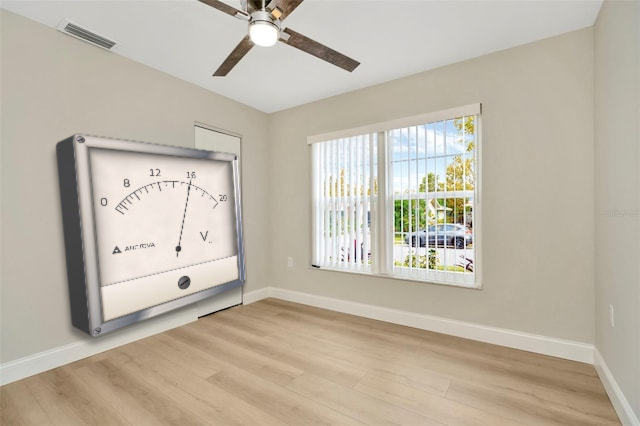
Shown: 16
